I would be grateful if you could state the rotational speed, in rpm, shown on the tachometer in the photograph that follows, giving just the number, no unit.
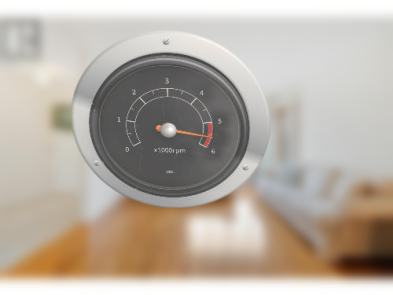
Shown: 5500
